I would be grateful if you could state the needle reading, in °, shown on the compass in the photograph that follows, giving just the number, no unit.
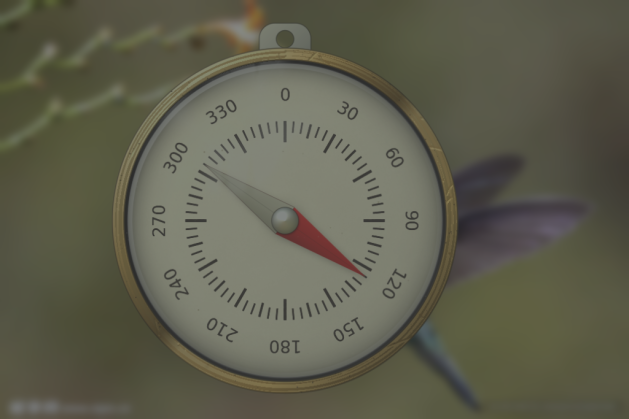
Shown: 125
